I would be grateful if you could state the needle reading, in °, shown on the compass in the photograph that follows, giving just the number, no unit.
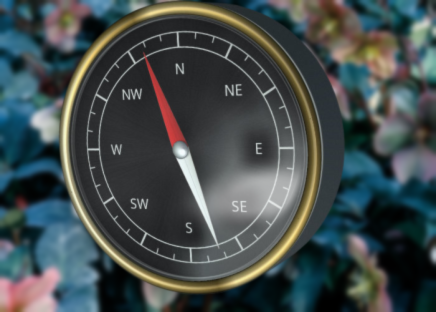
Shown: 340
